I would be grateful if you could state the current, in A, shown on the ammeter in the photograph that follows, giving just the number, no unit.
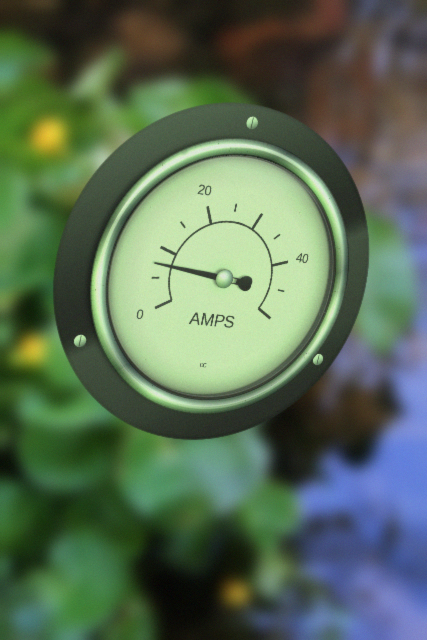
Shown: 7.5
